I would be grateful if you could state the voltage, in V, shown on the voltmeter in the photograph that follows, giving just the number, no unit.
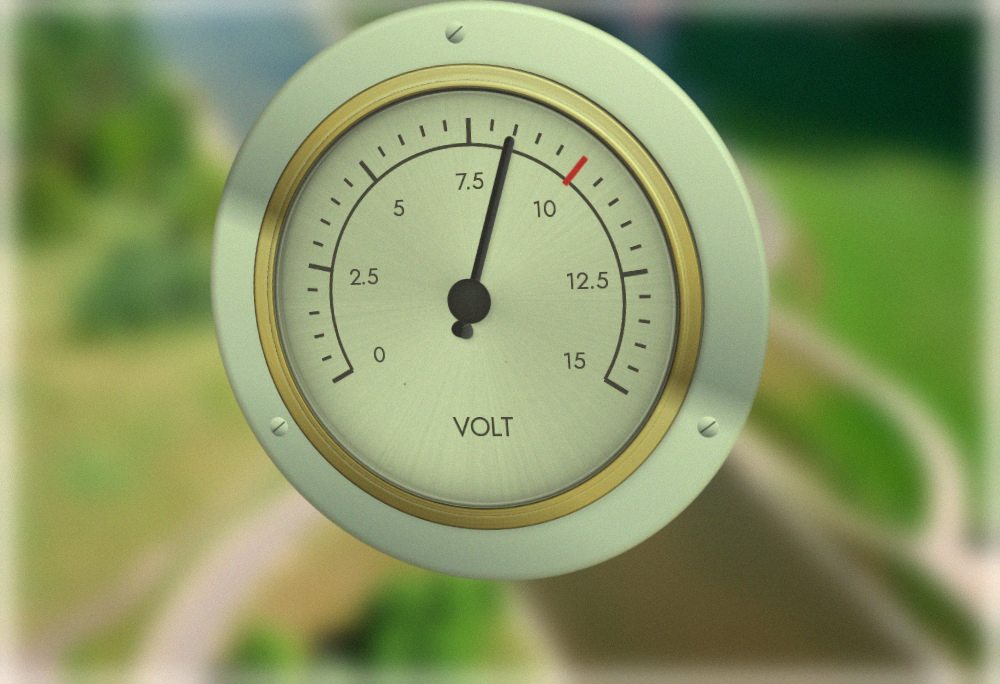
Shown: 8.5
